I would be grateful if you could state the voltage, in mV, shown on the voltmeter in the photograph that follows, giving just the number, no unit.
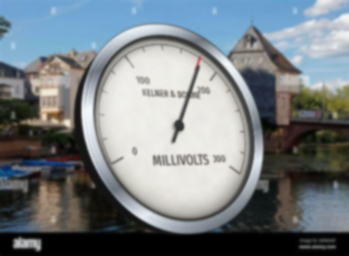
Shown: 180
